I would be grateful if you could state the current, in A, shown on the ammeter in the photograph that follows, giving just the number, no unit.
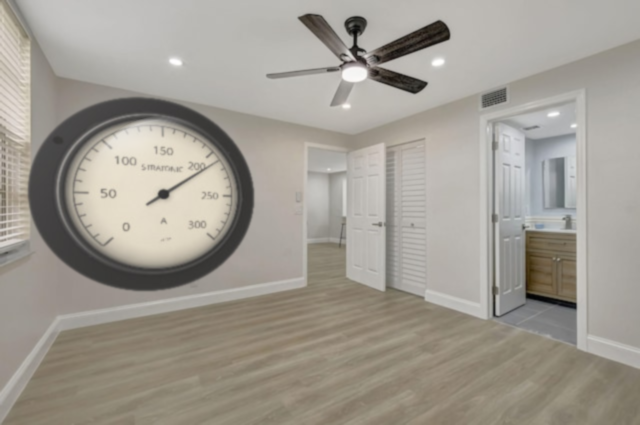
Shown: 210
